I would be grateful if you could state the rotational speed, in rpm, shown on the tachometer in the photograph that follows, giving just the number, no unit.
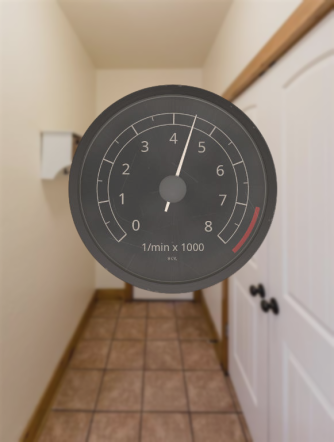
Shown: 4500
